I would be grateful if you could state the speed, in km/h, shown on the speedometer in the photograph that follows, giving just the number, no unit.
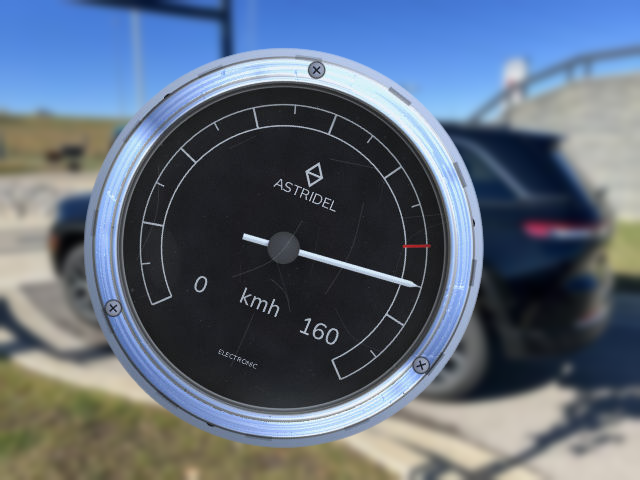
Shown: 130
